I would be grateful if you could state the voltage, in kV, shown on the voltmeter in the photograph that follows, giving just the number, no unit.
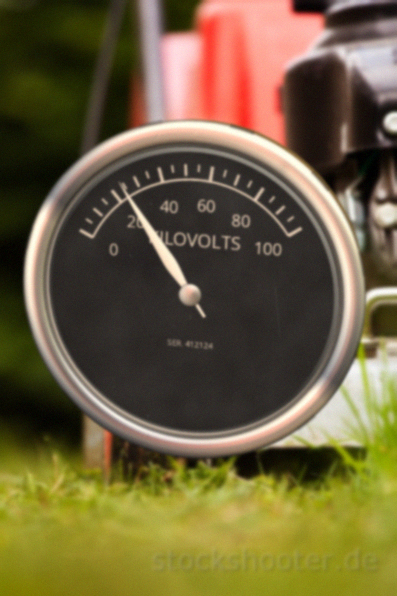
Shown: 25
